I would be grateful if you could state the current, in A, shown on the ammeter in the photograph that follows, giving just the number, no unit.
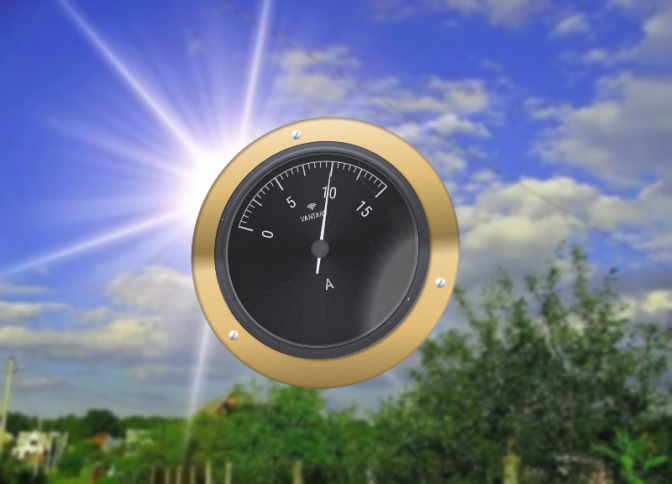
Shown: 10
